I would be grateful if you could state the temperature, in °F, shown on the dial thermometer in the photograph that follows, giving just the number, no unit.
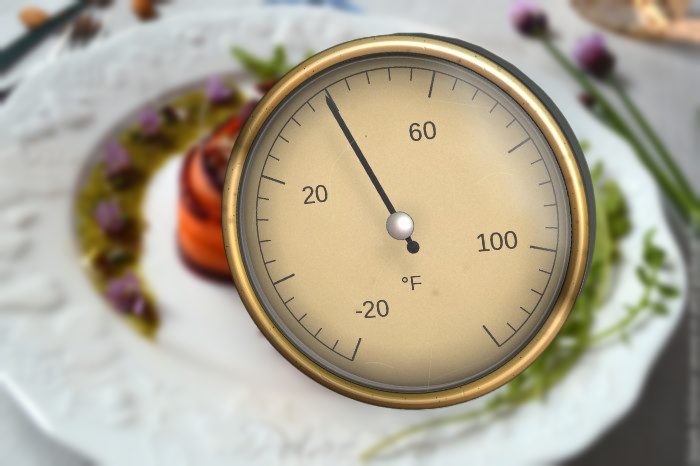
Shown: 40
